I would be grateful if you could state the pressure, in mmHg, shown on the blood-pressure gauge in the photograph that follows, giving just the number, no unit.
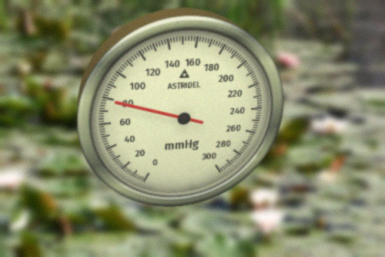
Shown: 80
